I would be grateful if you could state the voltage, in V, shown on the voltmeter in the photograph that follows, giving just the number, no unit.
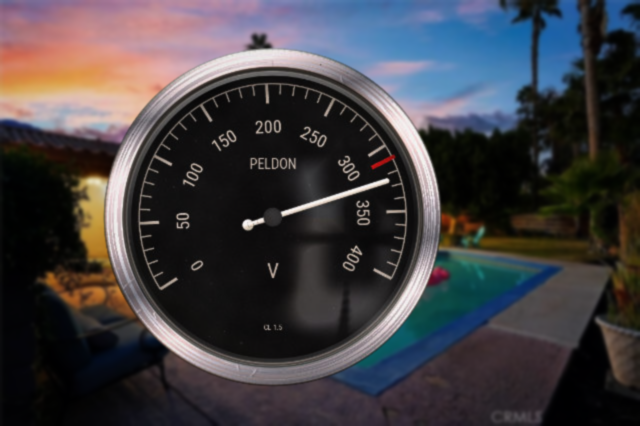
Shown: 325
